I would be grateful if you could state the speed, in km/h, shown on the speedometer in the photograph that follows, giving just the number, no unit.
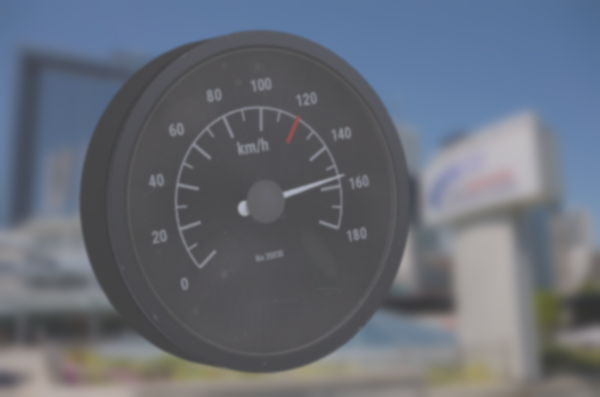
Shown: 155
